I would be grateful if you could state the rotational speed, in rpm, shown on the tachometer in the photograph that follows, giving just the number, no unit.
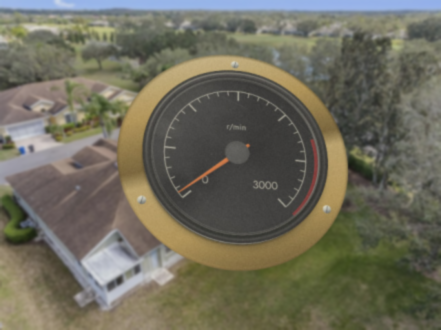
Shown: 50
